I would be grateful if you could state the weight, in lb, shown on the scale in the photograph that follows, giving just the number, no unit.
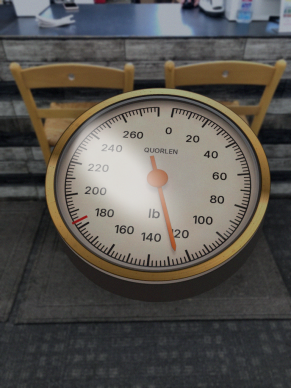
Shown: 126
